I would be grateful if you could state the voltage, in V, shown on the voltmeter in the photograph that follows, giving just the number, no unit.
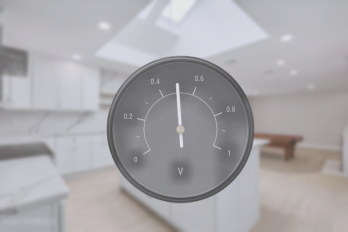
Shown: 0.5
